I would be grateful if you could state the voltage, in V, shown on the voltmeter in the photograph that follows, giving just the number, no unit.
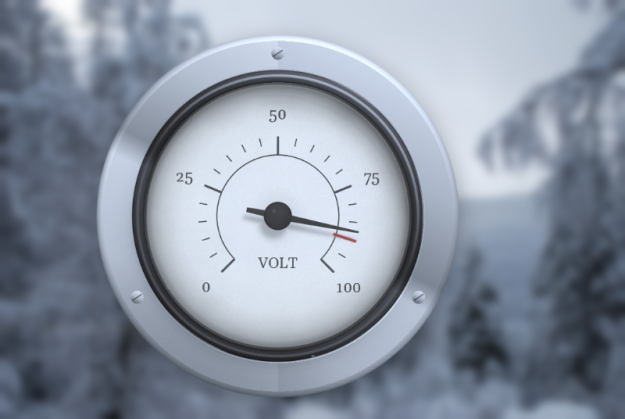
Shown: 87.5
